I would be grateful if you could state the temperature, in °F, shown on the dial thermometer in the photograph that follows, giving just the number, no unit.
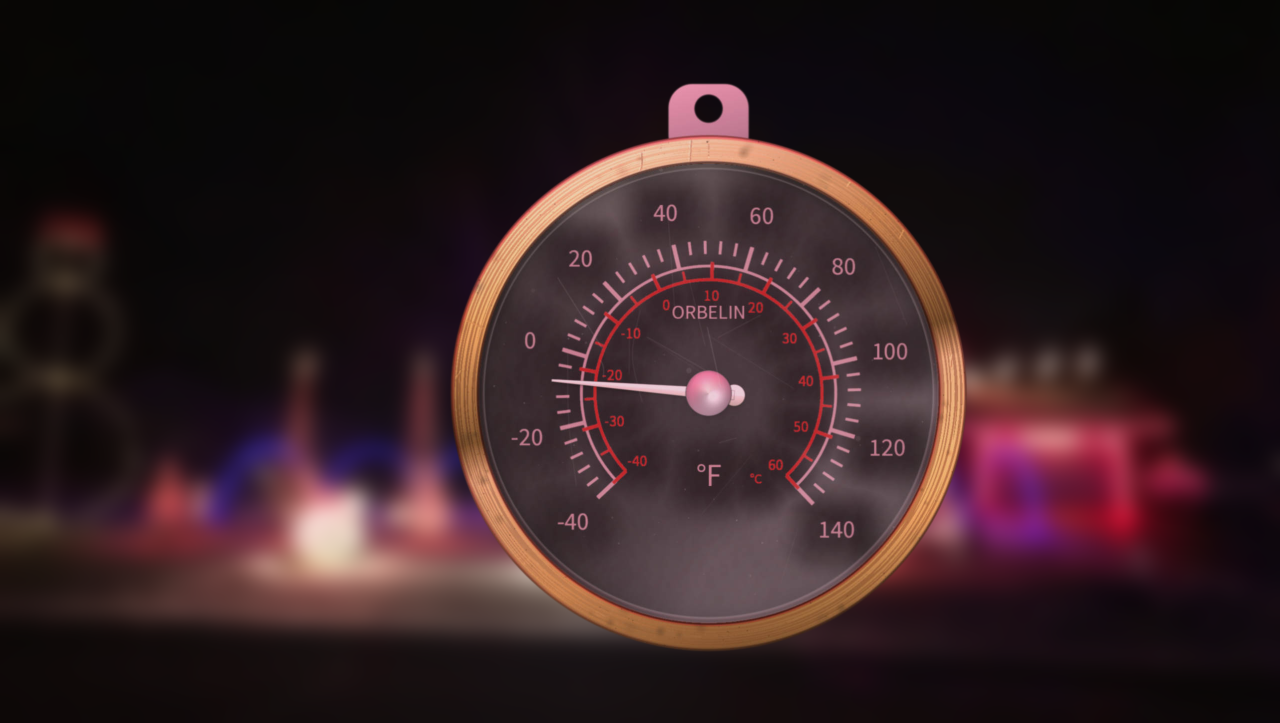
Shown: -8
